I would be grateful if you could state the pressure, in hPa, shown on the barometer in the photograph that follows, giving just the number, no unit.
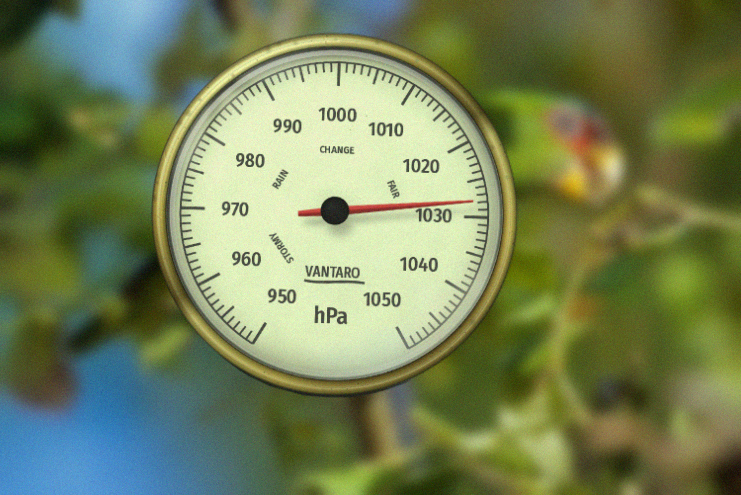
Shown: 1028
